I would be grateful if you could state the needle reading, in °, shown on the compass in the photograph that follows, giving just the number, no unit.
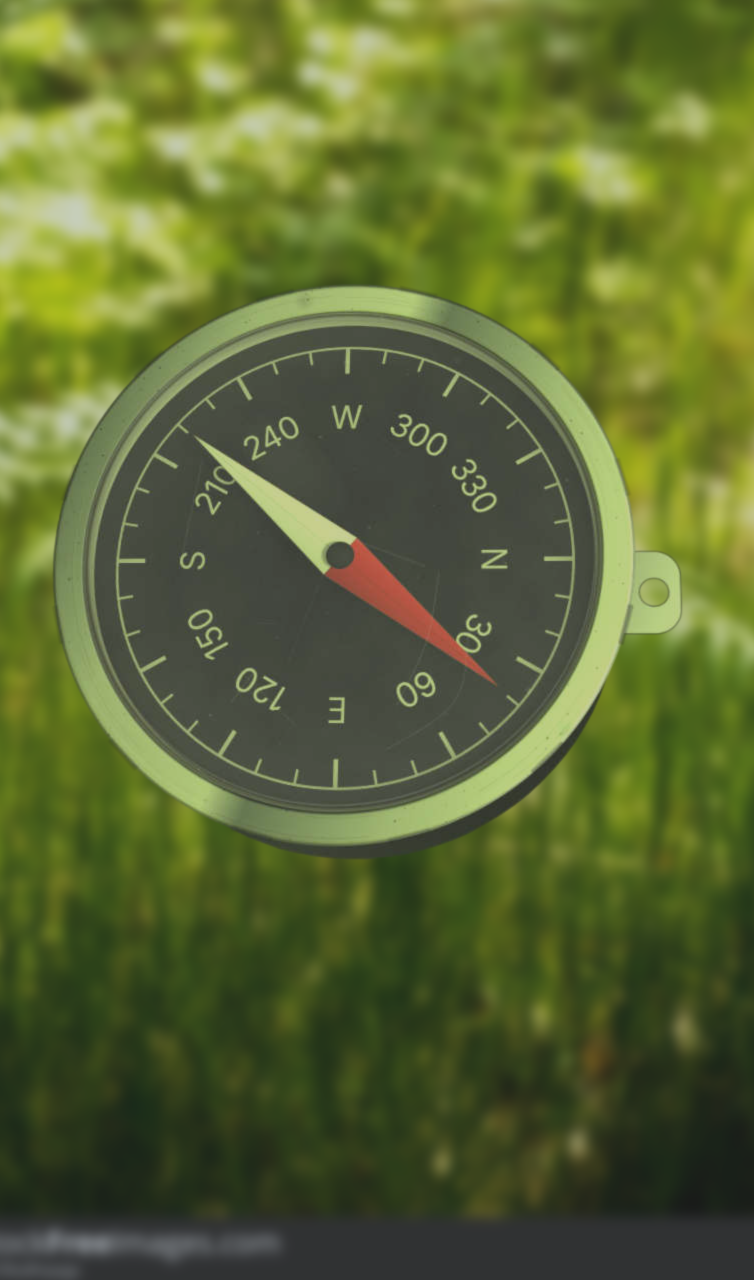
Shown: 40
